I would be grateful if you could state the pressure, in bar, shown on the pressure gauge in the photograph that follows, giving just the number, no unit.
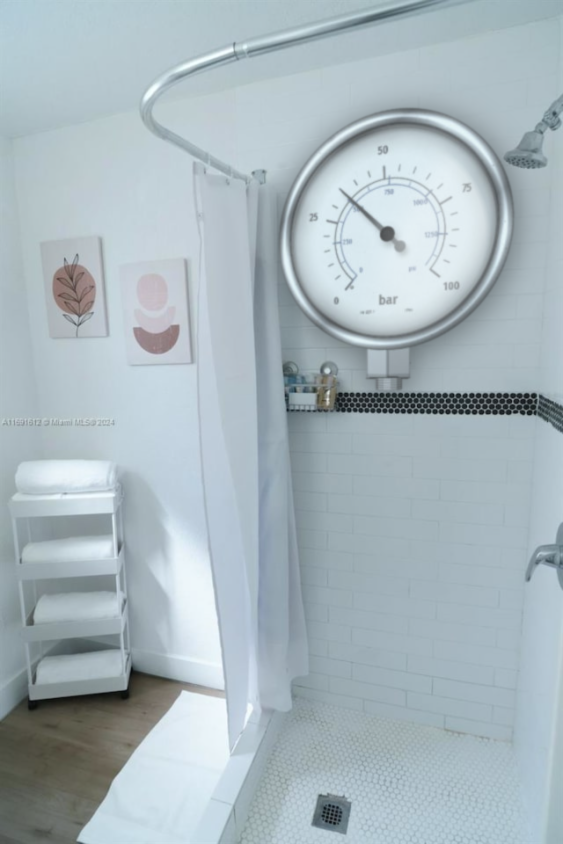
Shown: 35
